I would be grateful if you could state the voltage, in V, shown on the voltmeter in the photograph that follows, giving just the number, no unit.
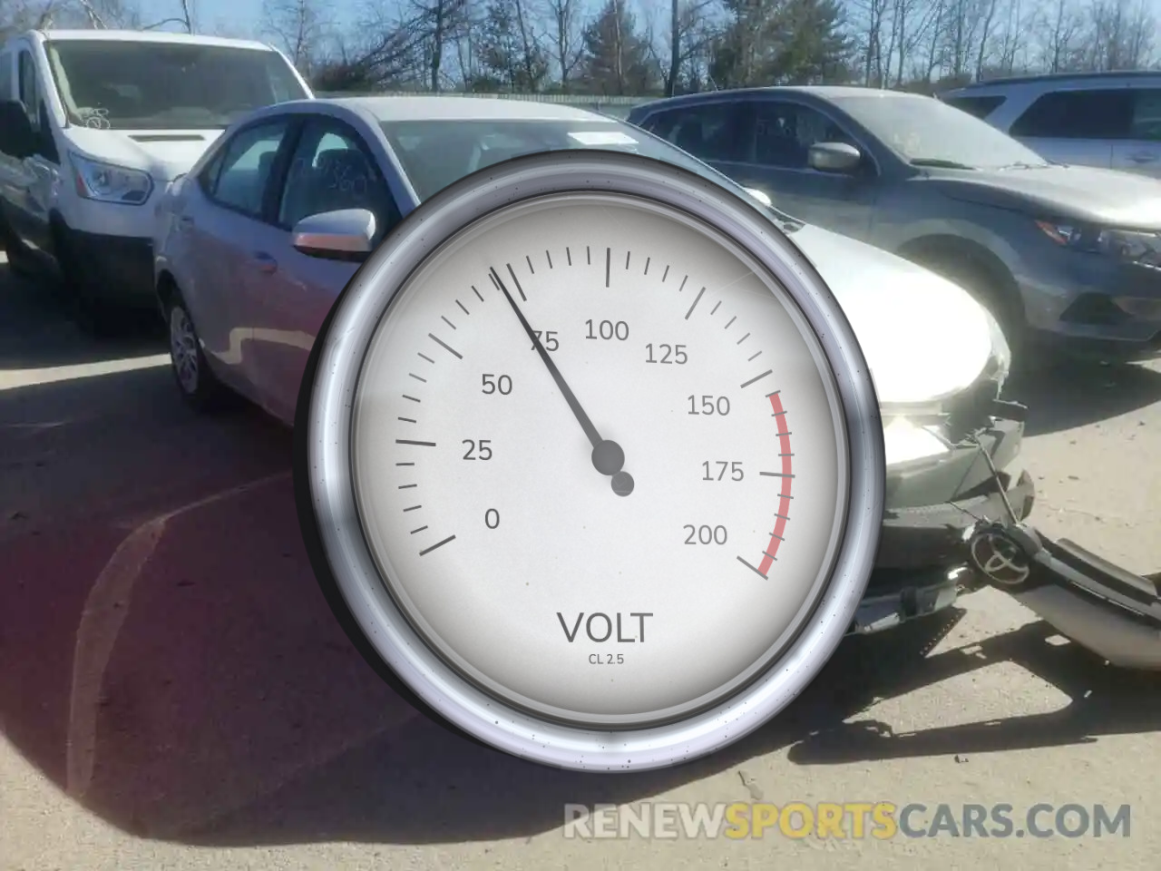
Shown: 70
